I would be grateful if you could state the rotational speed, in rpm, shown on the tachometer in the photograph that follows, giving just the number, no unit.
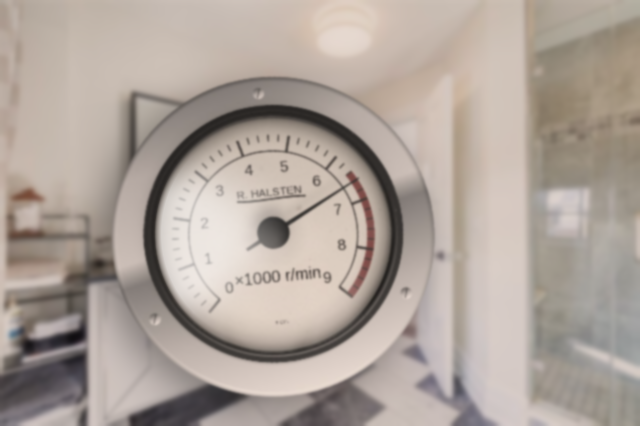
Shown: 6600
